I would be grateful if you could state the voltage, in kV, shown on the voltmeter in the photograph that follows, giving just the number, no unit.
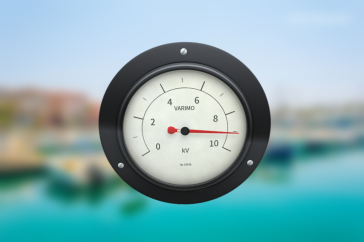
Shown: 9
